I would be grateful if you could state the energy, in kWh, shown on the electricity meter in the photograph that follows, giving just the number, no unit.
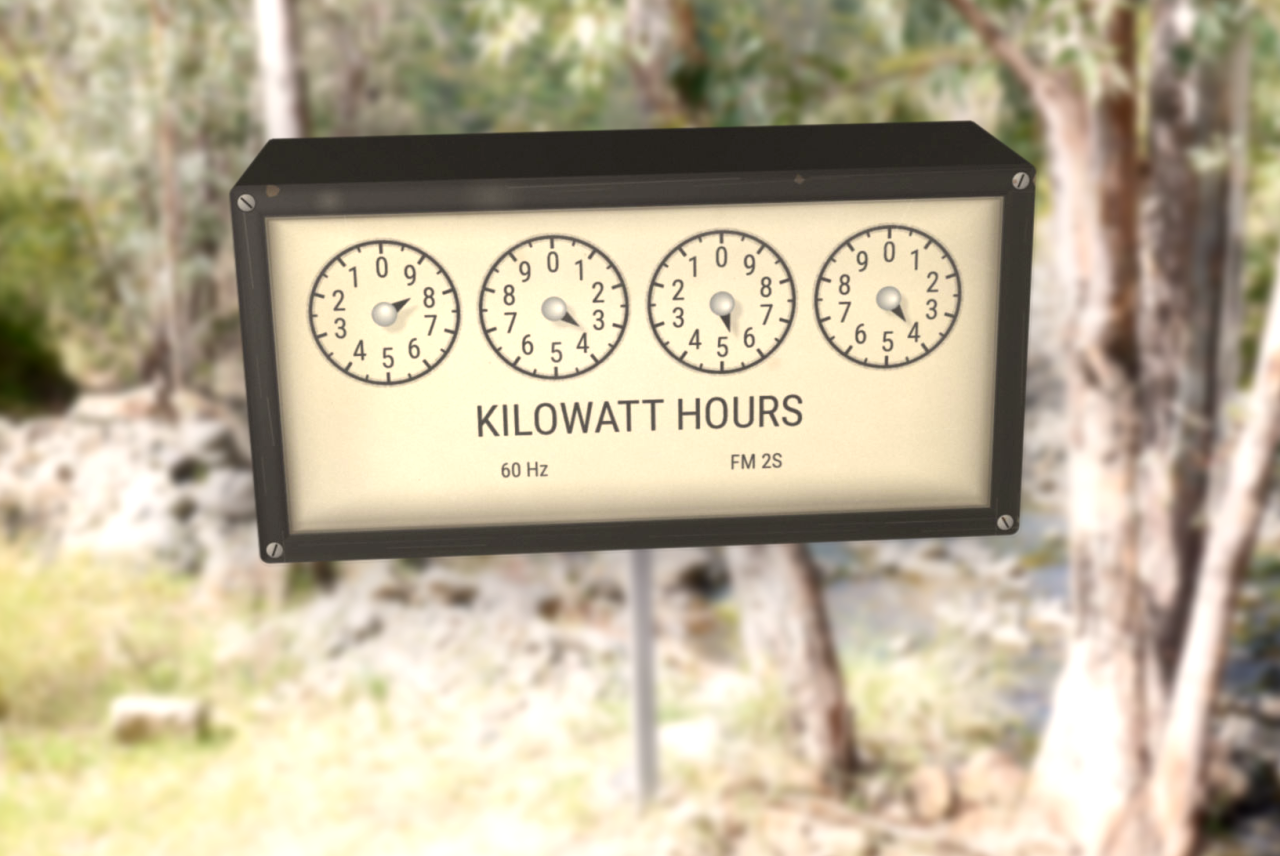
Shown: 8354
